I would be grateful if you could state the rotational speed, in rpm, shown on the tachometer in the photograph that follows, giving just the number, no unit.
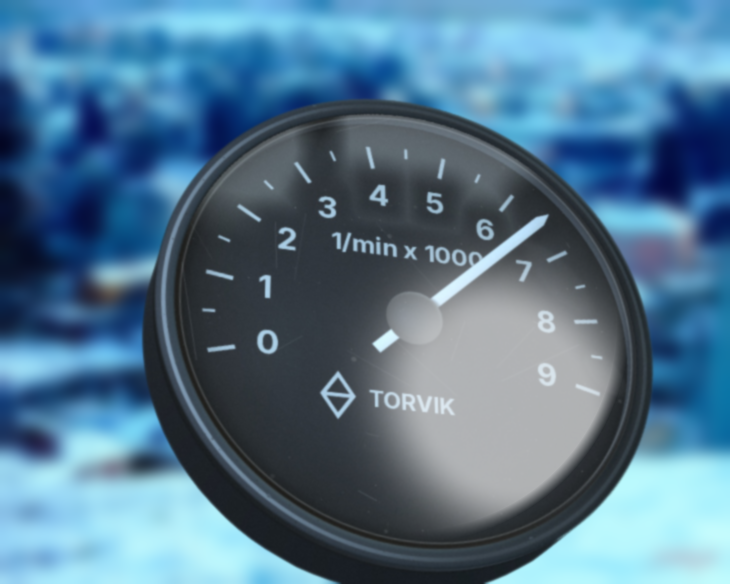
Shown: 6500
